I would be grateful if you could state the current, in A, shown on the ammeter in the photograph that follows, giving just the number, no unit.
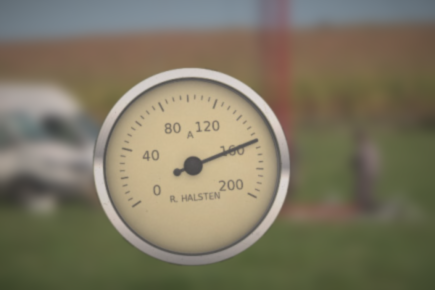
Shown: 160
